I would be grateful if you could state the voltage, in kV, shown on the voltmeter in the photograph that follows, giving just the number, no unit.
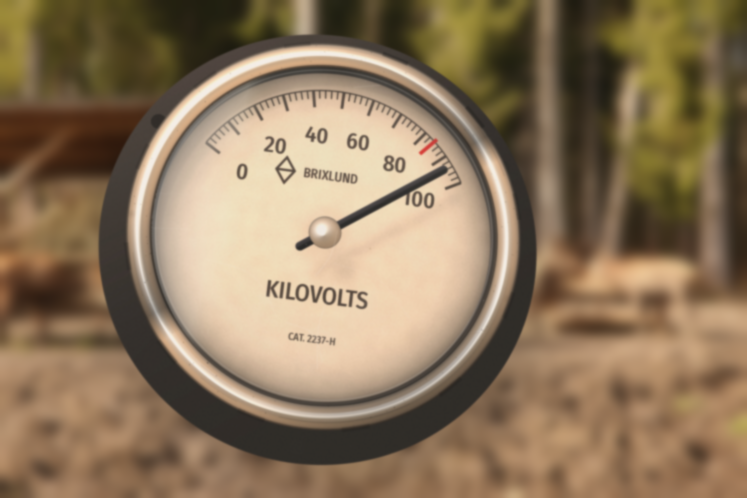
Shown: 94
